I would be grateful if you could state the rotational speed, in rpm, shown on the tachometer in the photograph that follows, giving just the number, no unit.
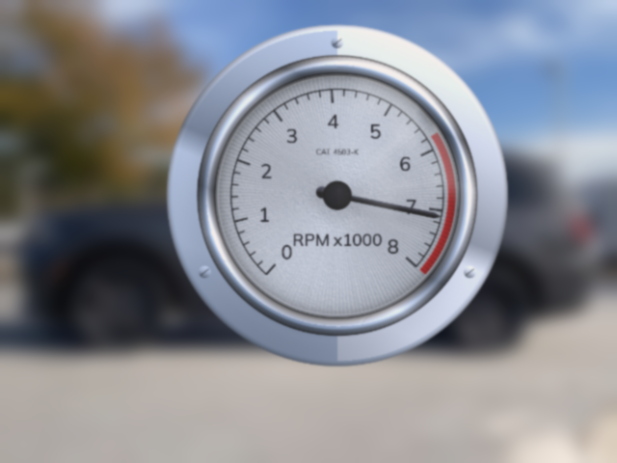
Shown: 7100
